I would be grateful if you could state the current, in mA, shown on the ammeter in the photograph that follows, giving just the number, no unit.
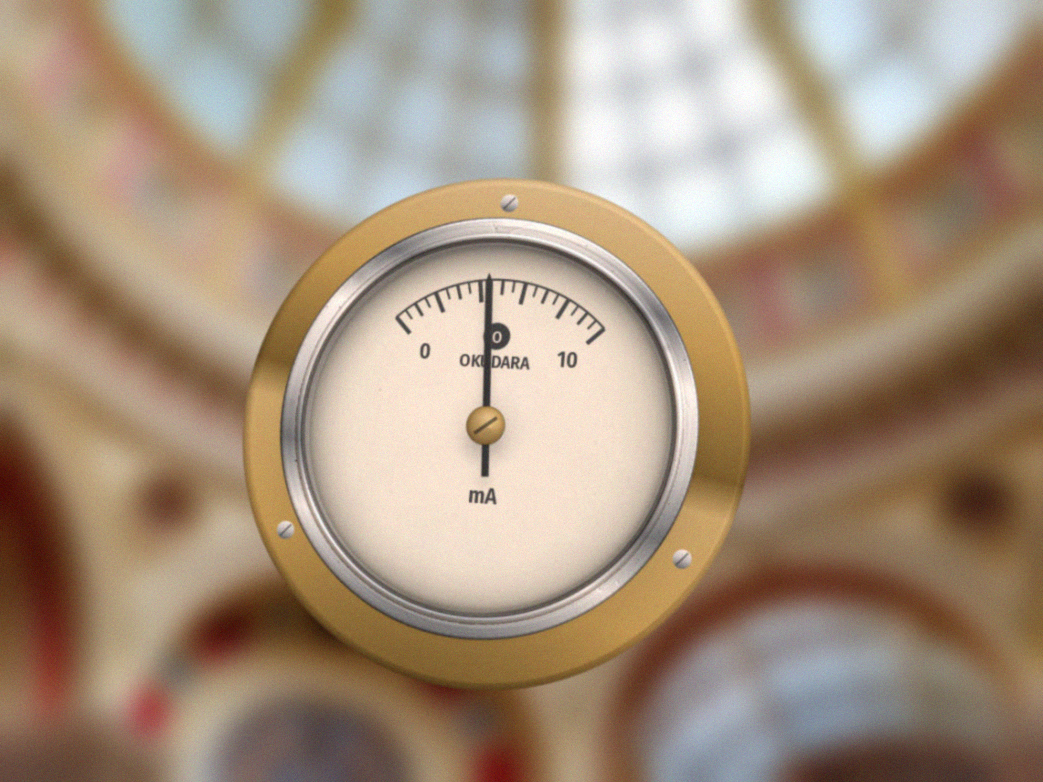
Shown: 4.5
